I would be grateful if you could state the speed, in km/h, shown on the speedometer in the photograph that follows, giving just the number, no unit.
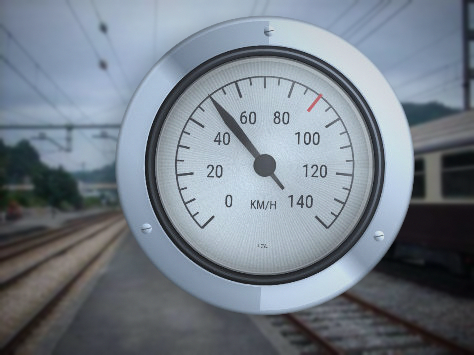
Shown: 50
